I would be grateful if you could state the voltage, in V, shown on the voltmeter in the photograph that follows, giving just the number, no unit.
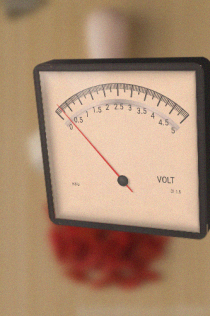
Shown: 0.25
